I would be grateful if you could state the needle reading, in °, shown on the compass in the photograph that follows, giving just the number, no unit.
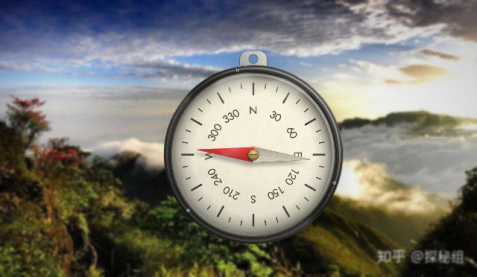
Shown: 275
